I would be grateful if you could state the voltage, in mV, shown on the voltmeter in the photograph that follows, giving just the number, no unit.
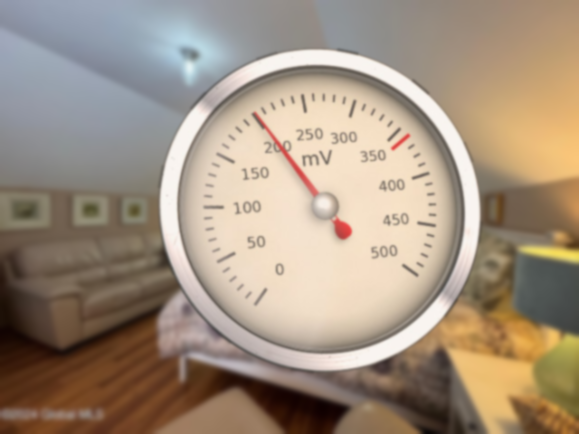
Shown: 200
